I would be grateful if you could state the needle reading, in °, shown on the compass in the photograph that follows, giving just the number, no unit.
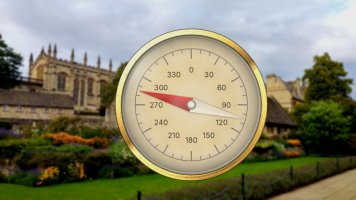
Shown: 285
